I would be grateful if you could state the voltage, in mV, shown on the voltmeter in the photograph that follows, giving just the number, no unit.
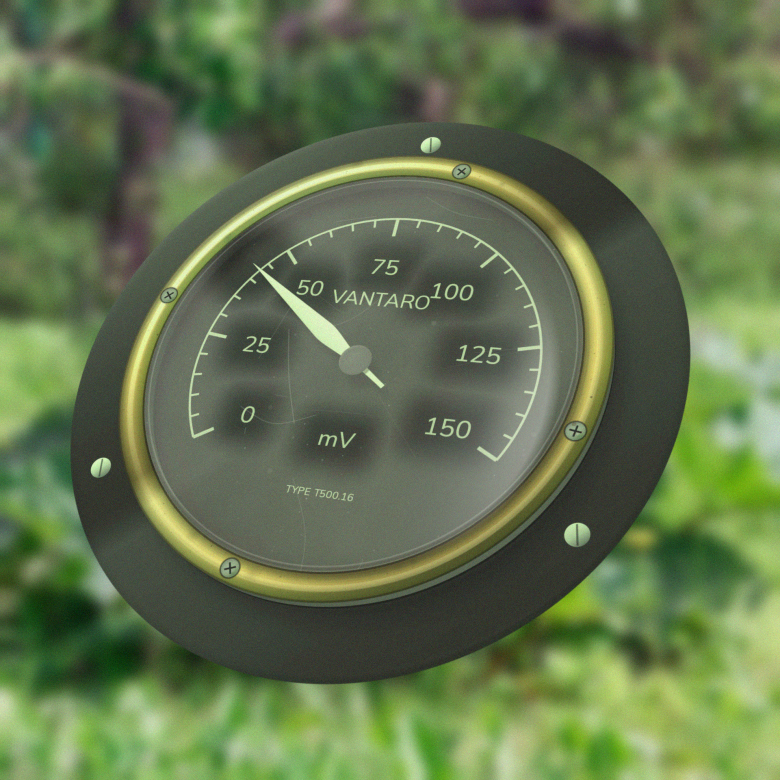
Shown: 42.5
